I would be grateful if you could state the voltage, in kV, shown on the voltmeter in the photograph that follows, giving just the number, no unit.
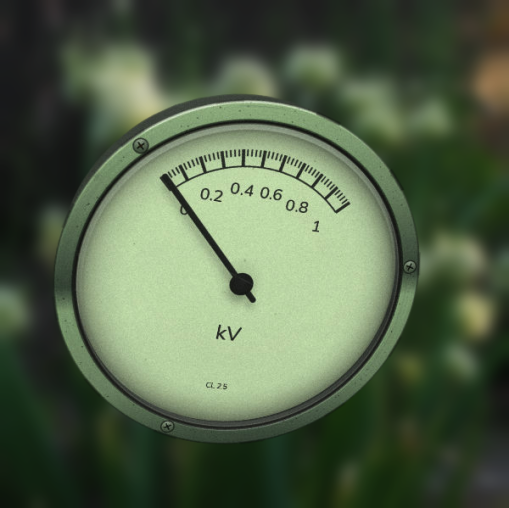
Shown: 0.02
